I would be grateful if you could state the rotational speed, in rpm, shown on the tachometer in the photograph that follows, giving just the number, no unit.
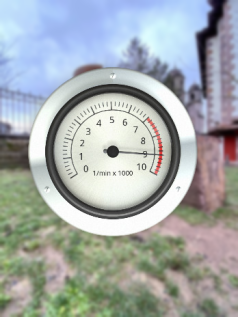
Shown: 9000
